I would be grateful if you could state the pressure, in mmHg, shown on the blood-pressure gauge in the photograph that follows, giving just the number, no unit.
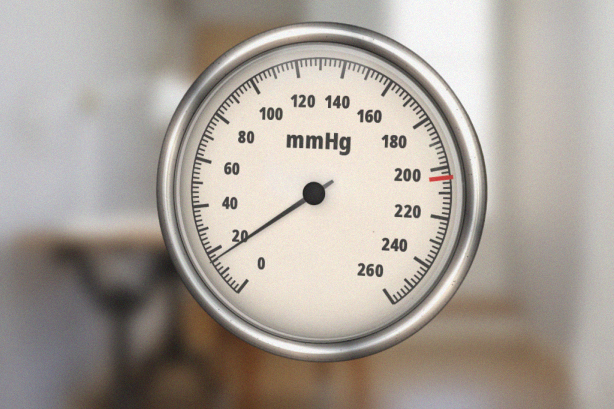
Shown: 16
